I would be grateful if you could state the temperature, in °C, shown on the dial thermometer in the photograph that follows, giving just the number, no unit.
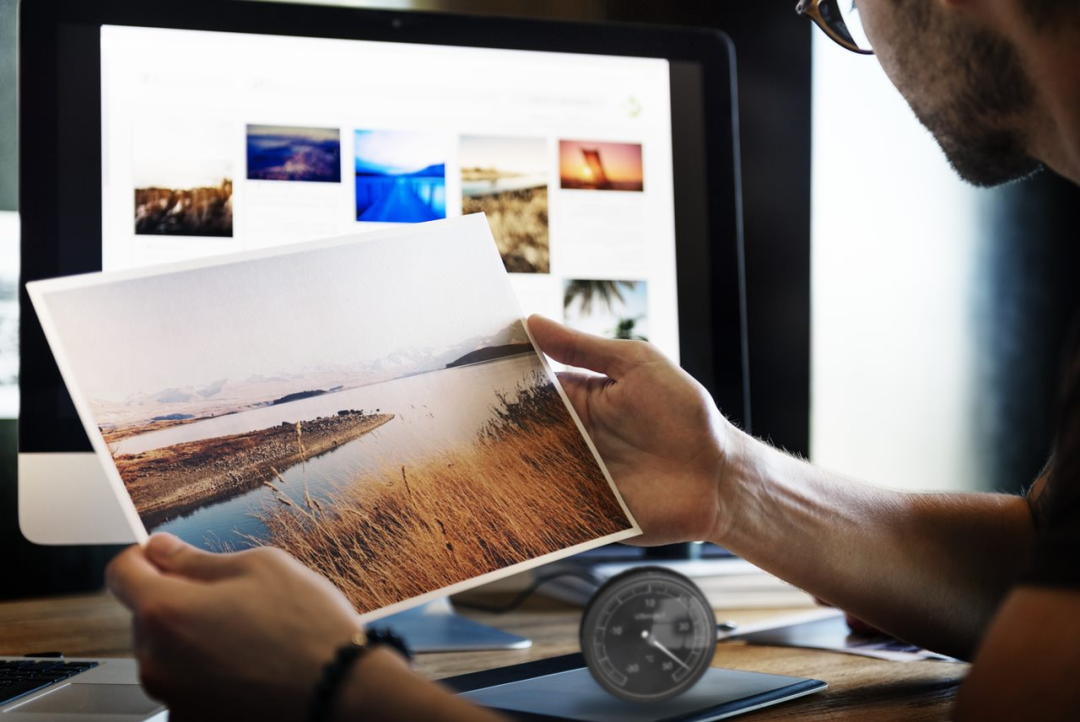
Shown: 45
